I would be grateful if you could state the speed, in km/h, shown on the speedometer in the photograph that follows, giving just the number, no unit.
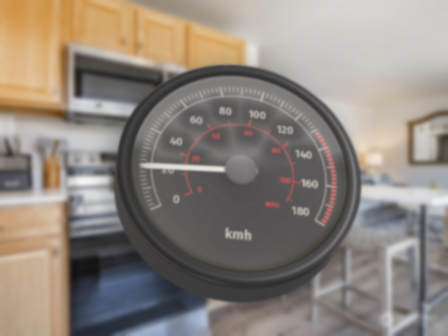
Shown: 20
